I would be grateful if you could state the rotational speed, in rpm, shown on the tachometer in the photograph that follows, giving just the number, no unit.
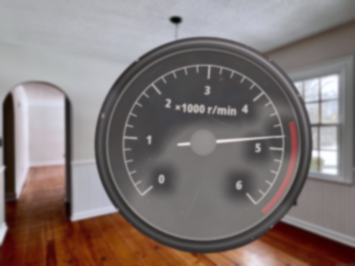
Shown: 4800
